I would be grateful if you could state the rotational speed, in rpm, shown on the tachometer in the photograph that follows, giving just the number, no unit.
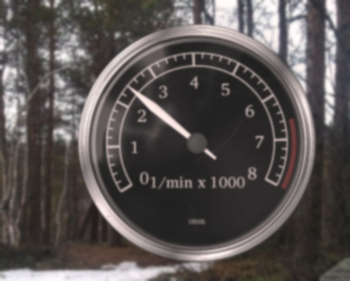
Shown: 2400
